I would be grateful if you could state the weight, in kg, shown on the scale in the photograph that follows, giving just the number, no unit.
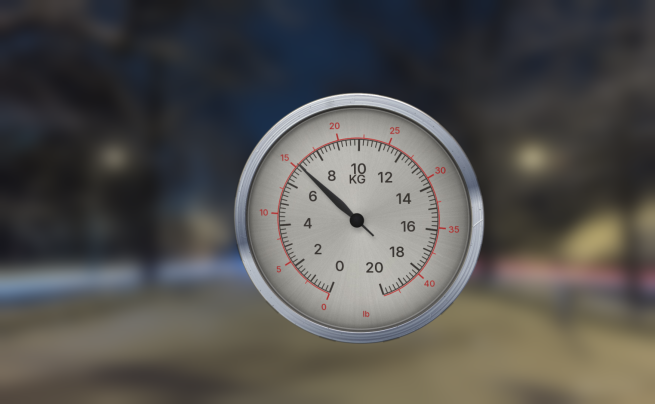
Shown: 7
